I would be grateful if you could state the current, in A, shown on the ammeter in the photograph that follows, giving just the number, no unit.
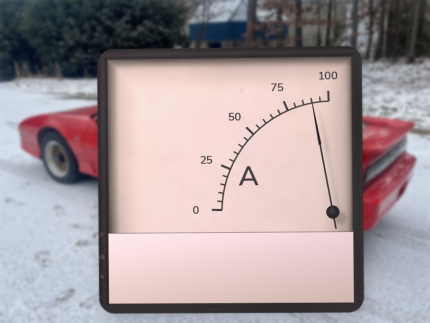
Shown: 90
